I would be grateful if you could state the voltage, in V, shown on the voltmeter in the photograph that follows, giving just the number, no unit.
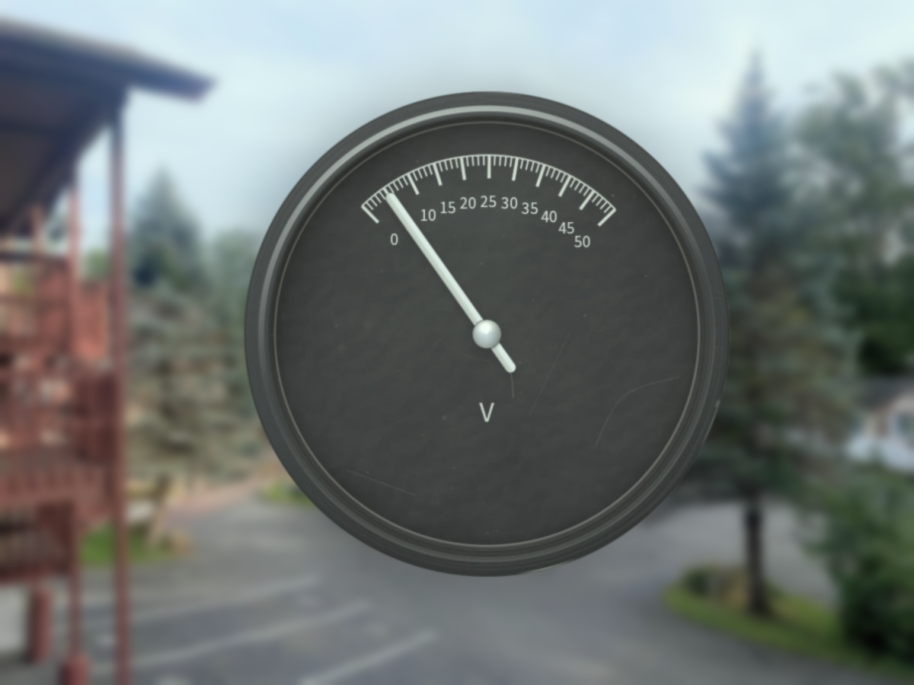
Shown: 5
